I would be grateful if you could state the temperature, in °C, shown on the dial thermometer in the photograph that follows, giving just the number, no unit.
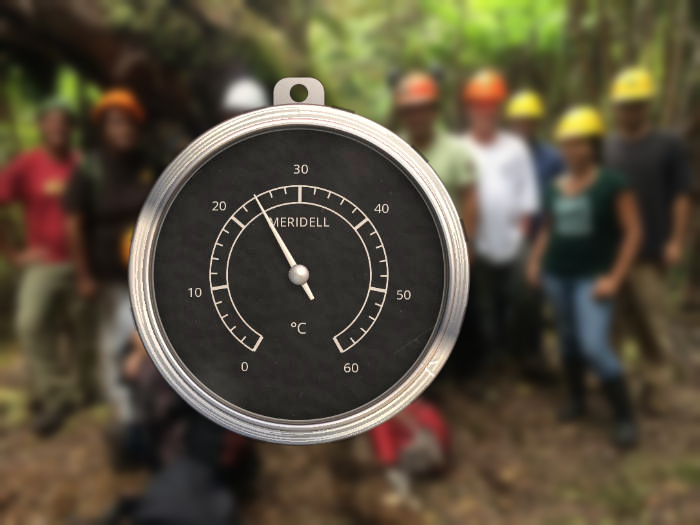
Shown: 24
